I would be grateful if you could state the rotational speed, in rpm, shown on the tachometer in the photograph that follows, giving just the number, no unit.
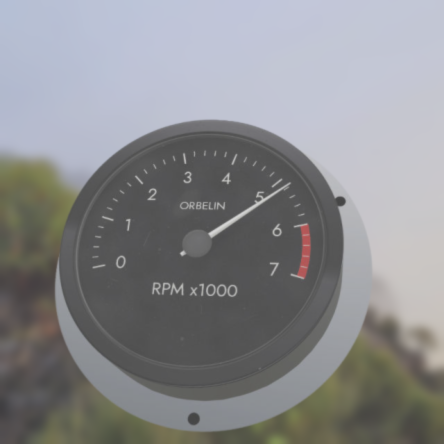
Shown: 5200
